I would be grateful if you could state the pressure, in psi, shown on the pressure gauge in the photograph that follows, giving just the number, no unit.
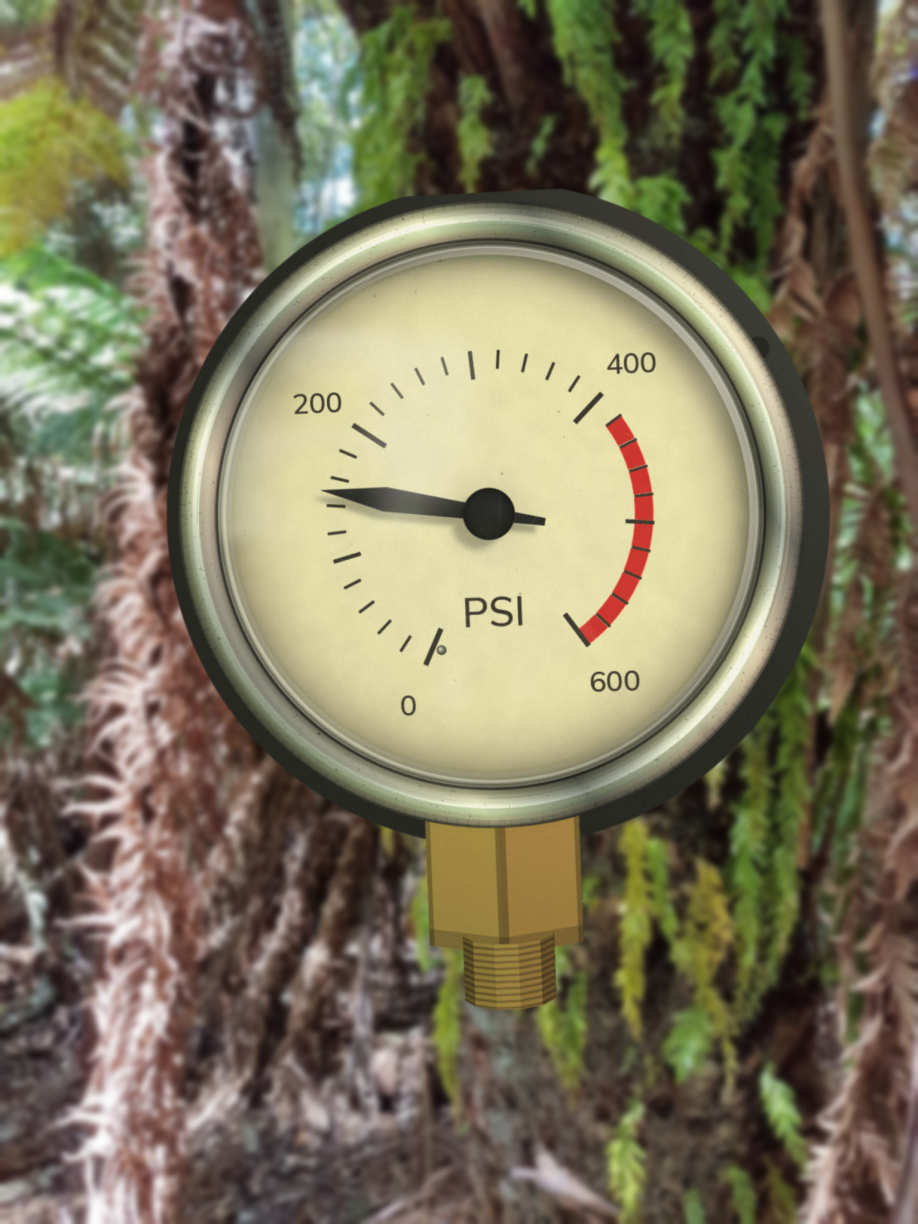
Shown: 150
